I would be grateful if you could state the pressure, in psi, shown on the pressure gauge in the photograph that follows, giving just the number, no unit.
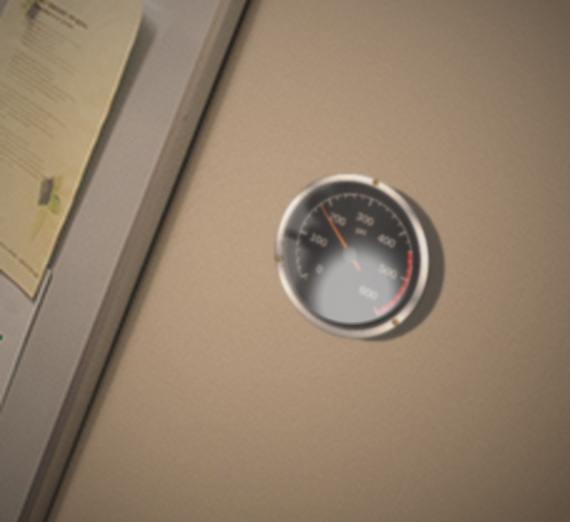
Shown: 180
